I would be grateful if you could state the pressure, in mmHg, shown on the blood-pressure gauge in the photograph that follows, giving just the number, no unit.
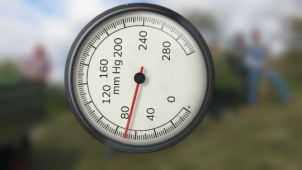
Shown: 70
